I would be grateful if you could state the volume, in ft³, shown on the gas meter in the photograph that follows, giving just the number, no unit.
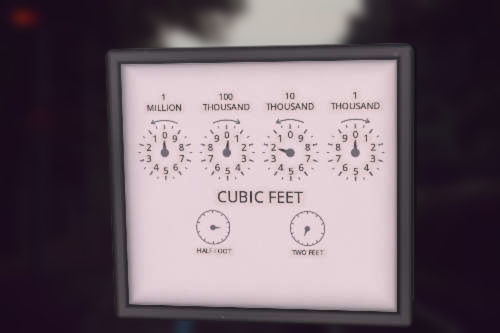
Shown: 2000
